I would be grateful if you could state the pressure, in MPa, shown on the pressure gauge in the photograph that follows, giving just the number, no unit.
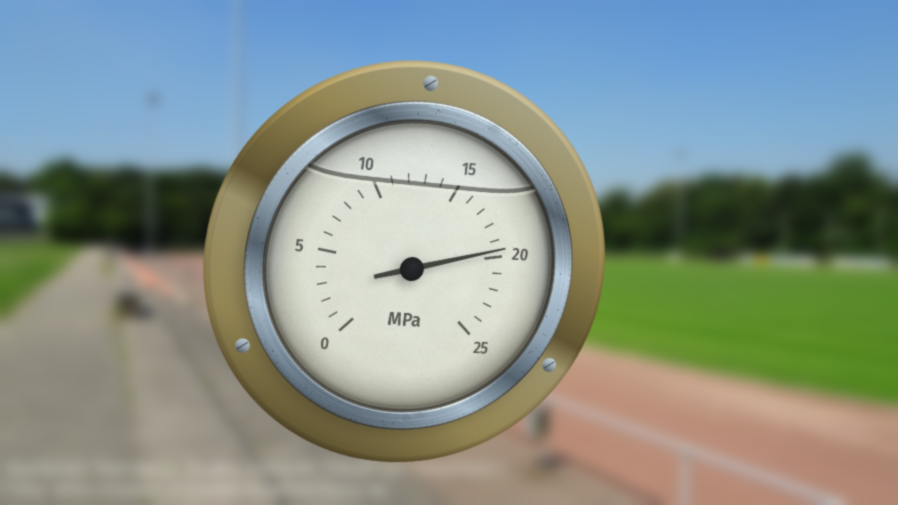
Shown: 19.5
